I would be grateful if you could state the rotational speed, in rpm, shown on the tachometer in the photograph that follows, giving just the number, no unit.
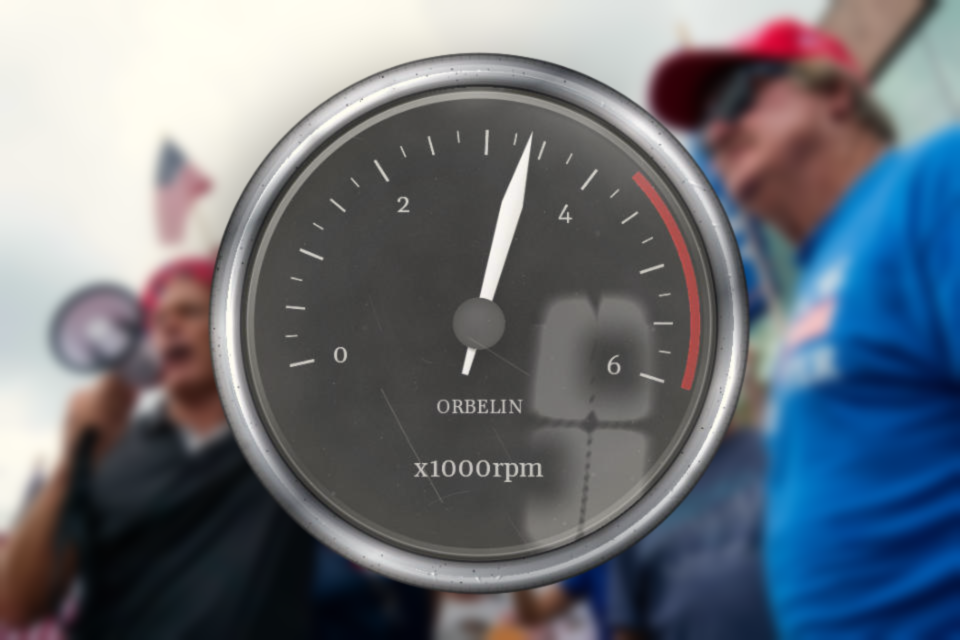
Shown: 3375
